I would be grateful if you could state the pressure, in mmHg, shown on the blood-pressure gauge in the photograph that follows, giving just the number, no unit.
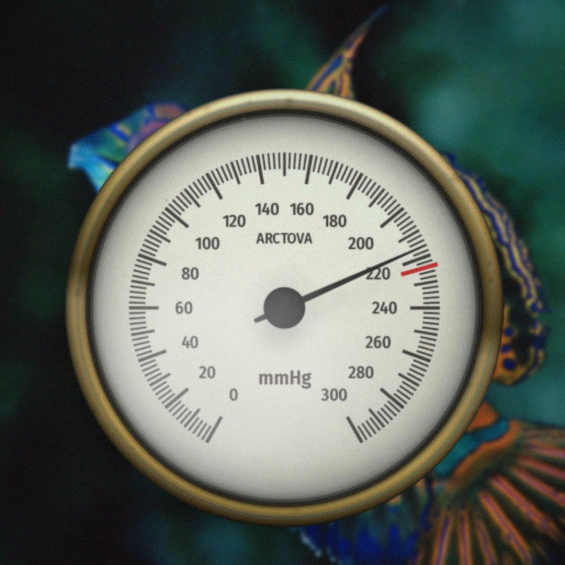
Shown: 216
